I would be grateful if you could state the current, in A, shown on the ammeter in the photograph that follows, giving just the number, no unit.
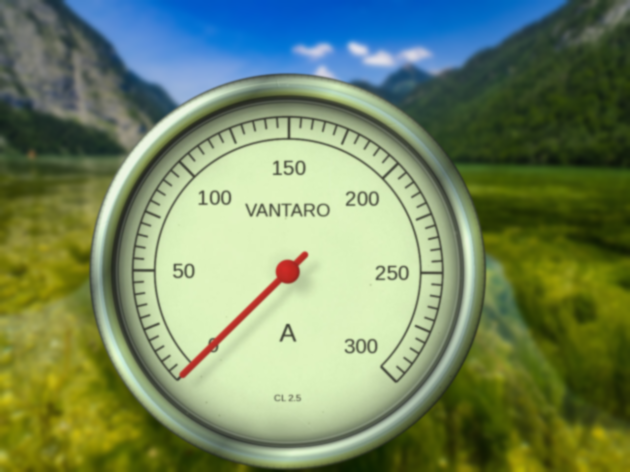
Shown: 0
